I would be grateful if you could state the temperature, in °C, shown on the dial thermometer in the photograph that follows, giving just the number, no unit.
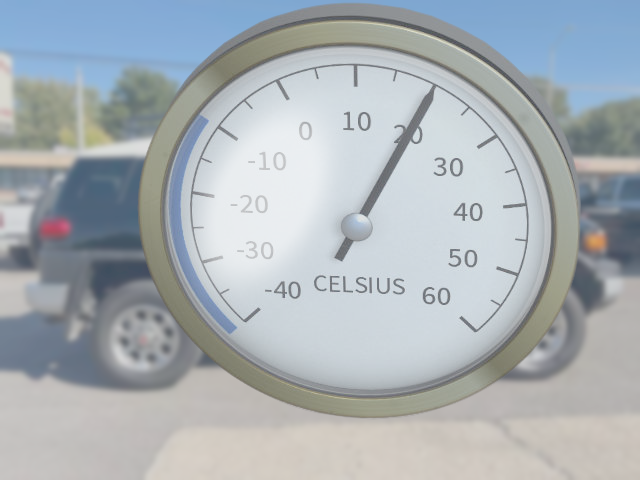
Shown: 20
